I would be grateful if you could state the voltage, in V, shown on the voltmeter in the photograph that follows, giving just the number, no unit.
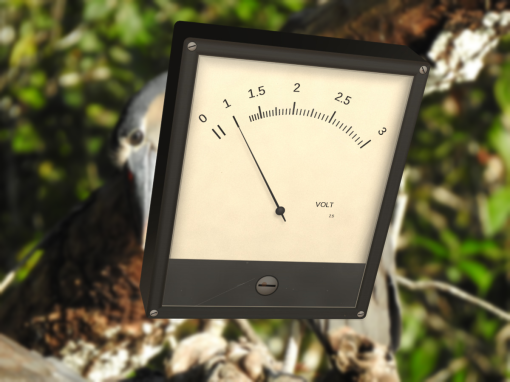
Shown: 1
